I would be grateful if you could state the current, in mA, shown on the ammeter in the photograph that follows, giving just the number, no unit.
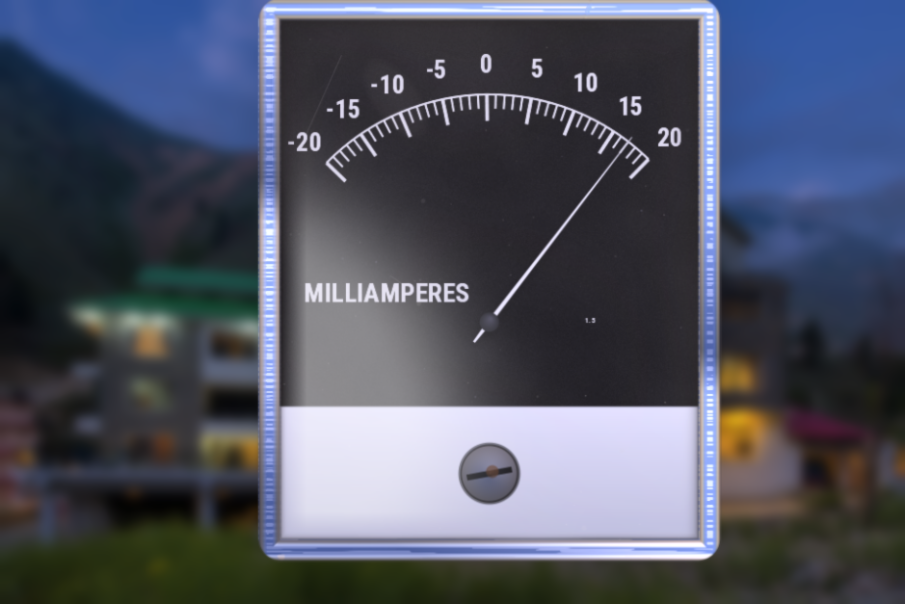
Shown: 17
